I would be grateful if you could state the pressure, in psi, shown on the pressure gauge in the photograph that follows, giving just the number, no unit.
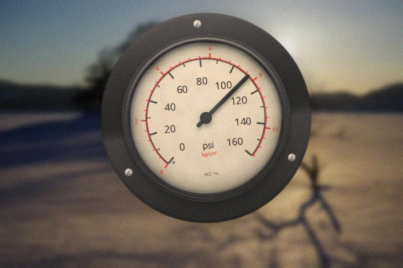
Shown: 110
